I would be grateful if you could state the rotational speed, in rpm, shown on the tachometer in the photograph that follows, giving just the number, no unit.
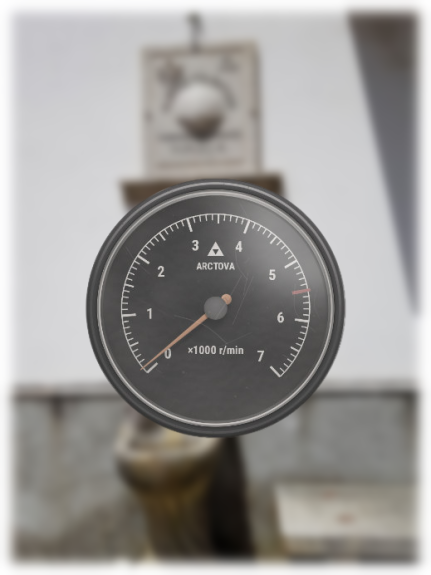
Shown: 100
